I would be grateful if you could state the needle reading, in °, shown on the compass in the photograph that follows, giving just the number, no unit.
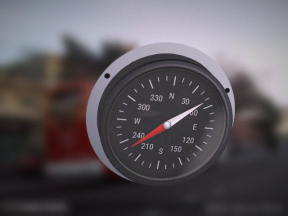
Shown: 230
